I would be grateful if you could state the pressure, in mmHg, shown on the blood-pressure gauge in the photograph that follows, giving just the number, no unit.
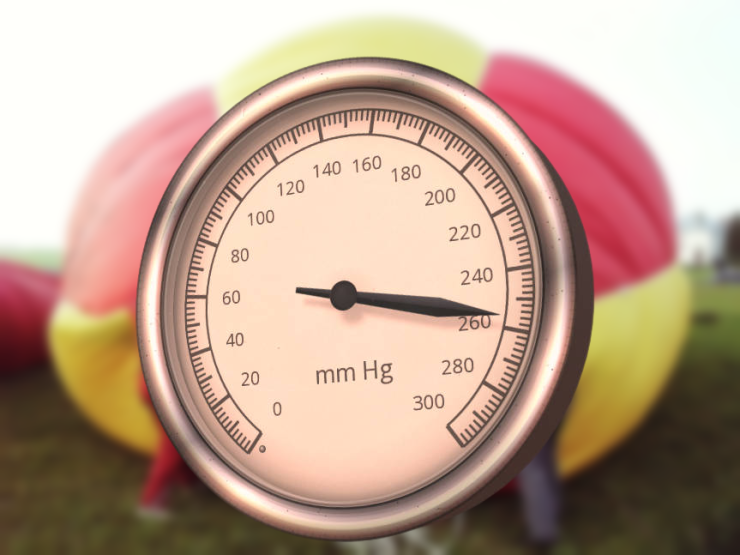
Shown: 256
